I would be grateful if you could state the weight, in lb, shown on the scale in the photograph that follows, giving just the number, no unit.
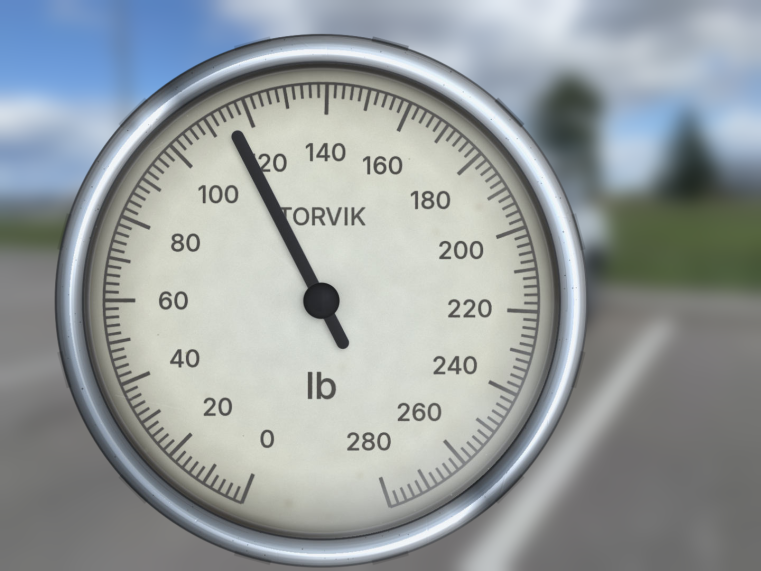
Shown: 115
